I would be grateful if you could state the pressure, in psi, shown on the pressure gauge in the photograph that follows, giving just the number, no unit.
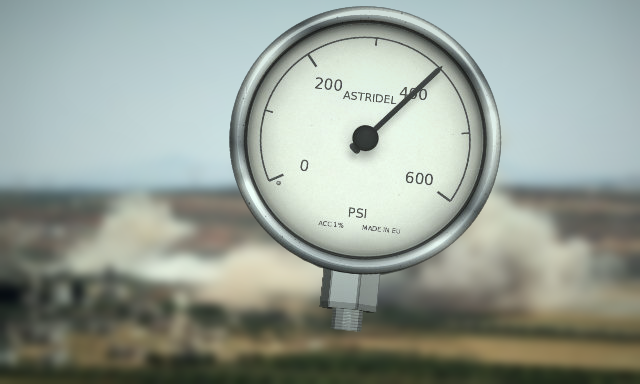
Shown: 400
